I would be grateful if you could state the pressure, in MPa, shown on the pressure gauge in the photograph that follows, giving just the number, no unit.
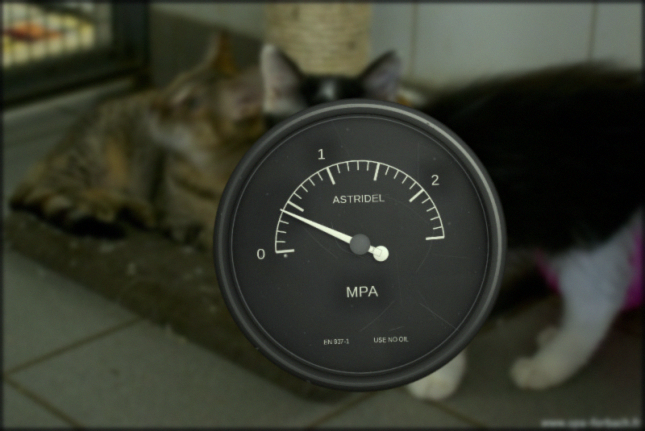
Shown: 0.4
